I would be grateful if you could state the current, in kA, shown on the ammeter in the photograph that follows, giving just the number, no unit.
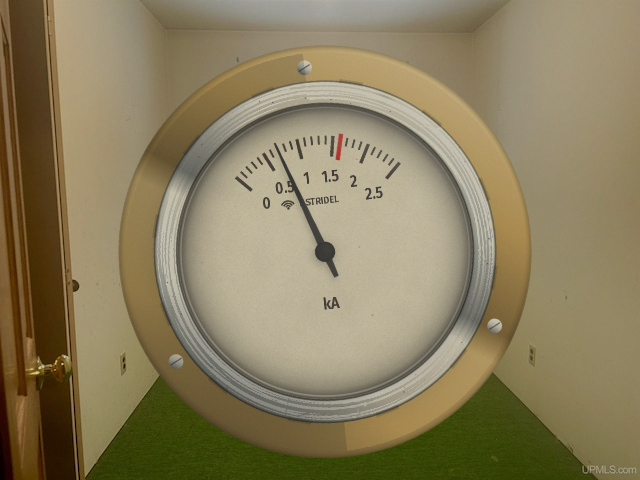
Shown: 0.7
